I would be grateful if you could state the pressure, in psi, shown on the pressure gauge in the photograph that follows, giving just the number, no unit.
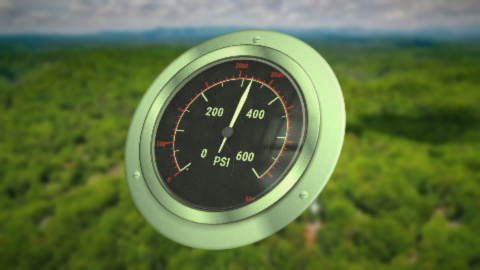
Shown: 325
